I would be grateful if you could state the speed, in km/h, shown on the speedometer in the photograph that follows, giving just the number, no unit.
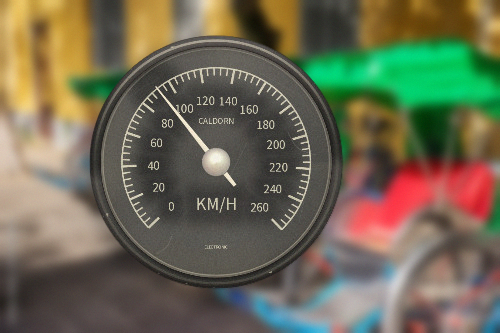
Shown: 92
